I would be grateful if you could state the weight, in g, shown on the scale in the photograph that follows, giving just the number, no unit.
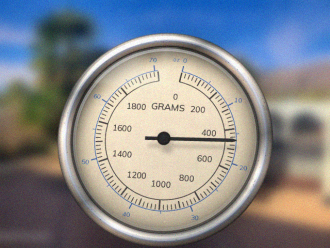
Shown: 460
